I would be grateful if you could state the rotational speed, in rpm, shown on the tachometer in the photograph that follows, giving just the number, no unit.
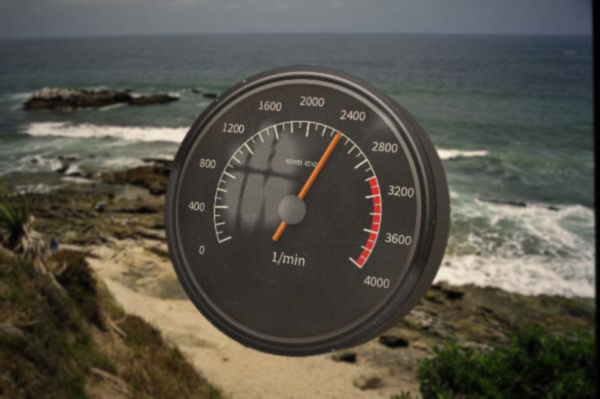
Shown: 2400
